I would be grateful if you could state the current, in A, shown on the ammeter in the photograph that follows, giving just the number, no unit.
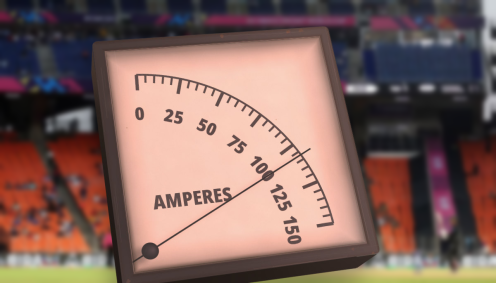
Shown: 107.5
